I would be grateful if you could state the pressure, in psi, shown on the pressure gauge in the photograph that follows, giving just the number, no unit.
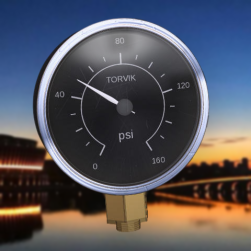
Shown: 50
